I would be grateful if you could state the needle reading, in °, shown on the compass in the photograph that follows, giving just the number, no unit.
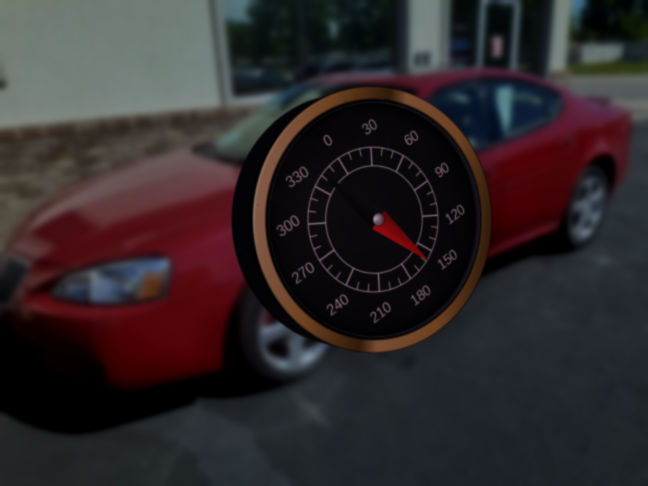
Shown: 160
